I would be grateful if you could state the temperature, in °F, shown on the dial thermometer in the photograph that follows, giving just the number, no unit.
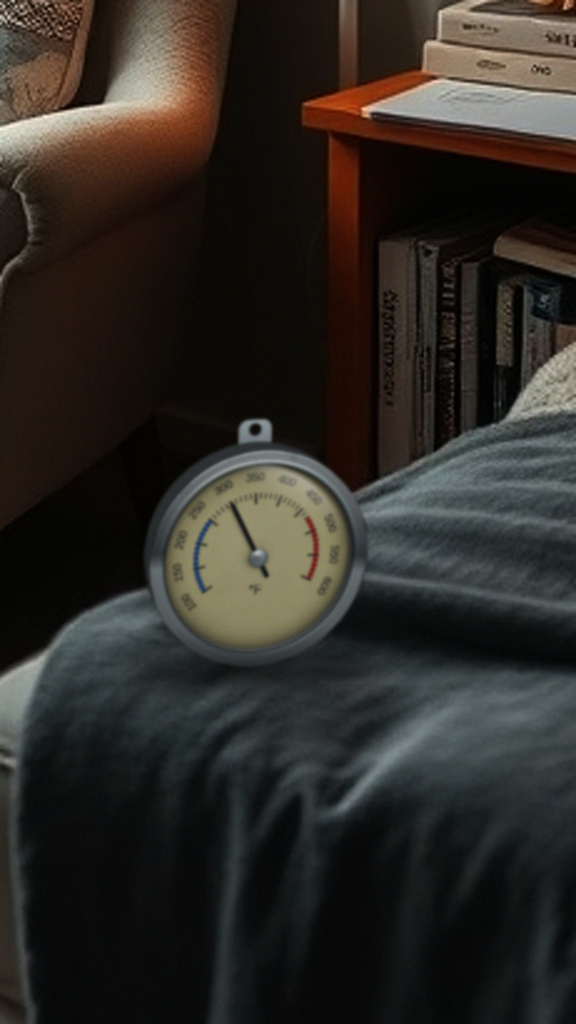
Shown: 300
